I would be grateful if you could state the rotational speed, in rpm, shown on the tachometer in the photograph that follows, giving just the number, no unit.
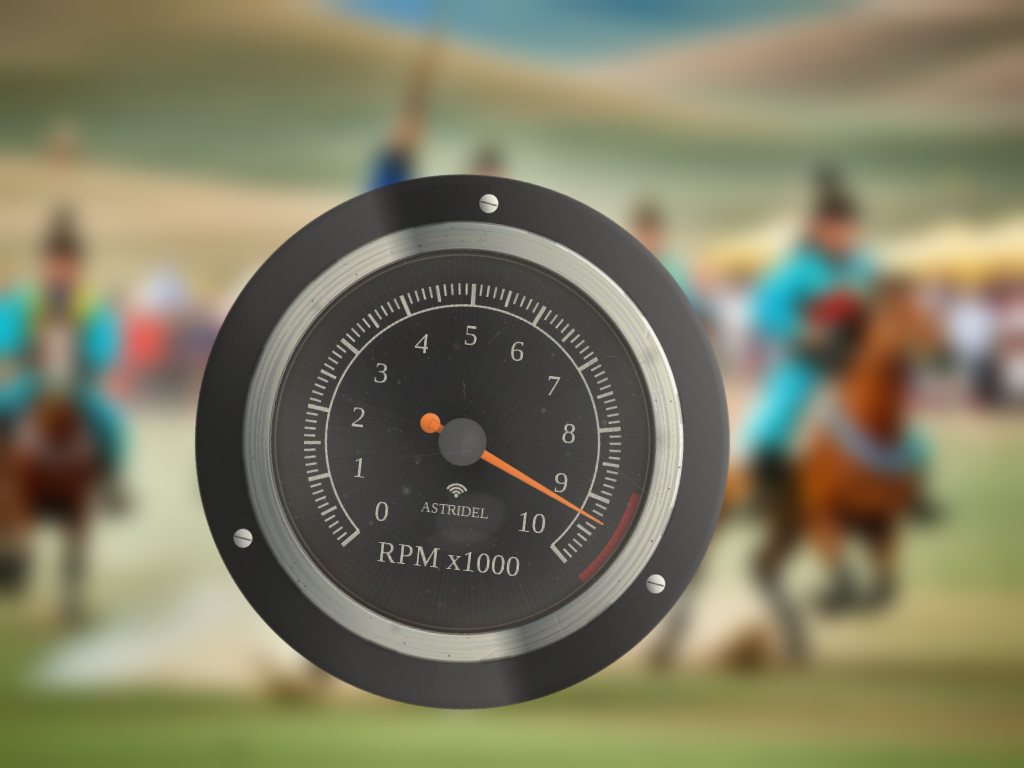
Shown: 9300
